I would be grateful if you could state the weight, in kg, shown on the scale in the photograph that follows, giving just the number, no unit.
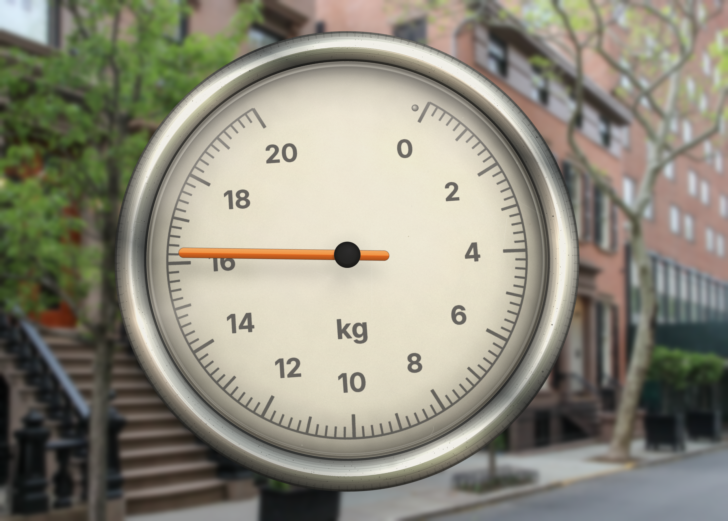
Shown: 16.2
